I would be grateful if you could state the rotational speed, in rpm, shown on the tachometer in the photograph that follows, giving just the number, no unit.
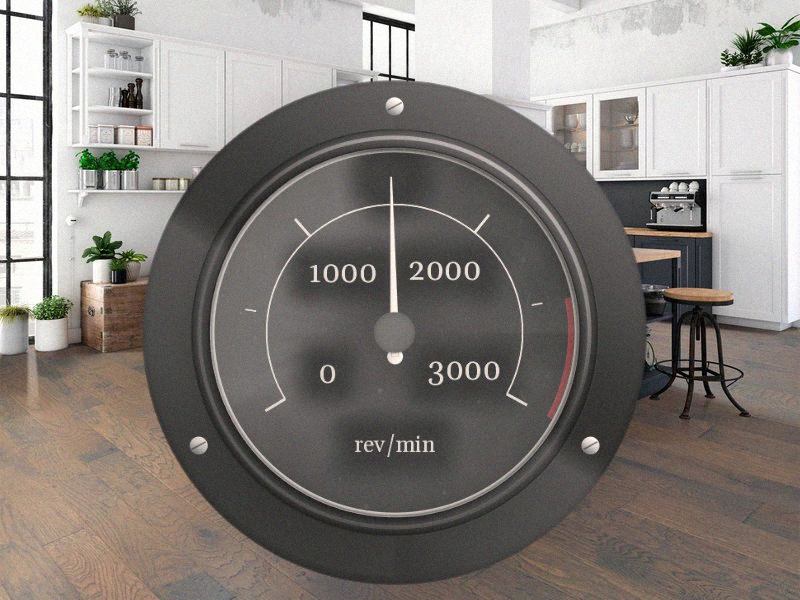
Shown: 1500
